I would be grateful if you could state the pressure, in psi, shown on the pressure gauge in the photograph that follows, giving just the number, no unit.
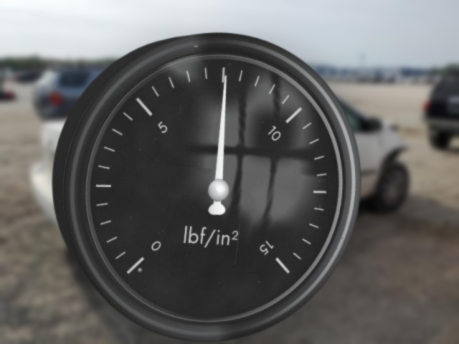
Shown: 7.5
